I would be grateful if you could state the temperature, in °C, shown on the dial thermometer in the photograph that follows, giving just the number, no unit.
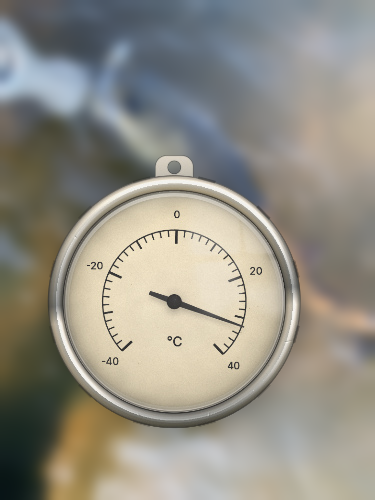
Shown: 32
